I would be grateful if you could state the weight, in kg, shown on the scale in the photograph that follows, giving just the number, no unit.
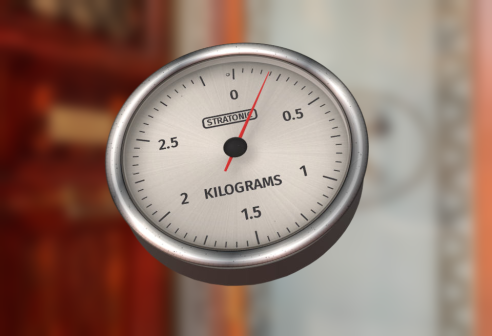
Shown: 0.2
